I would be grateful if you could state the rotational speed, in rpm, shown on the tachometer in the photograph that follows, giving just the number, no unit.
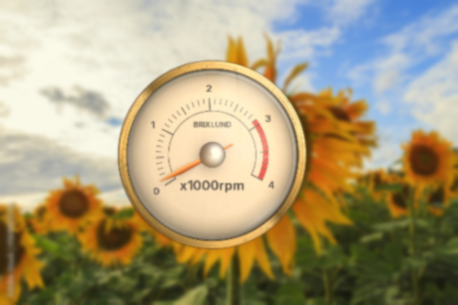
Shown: 100
